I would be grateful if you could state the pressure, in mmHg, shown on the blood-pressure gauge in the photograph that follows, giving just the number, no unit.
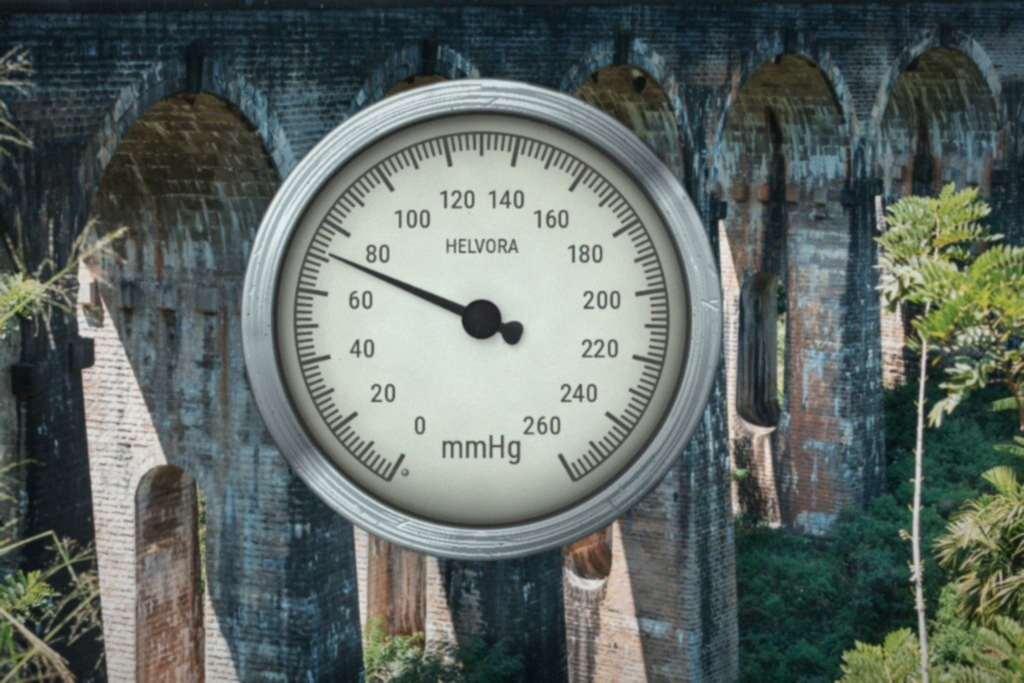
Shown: 72
